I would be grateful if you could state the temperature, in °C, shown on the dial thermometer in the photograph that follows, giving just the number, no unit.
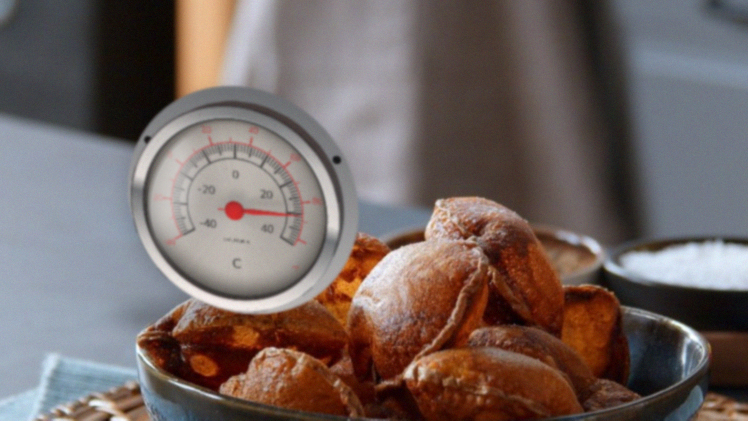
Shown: 30
